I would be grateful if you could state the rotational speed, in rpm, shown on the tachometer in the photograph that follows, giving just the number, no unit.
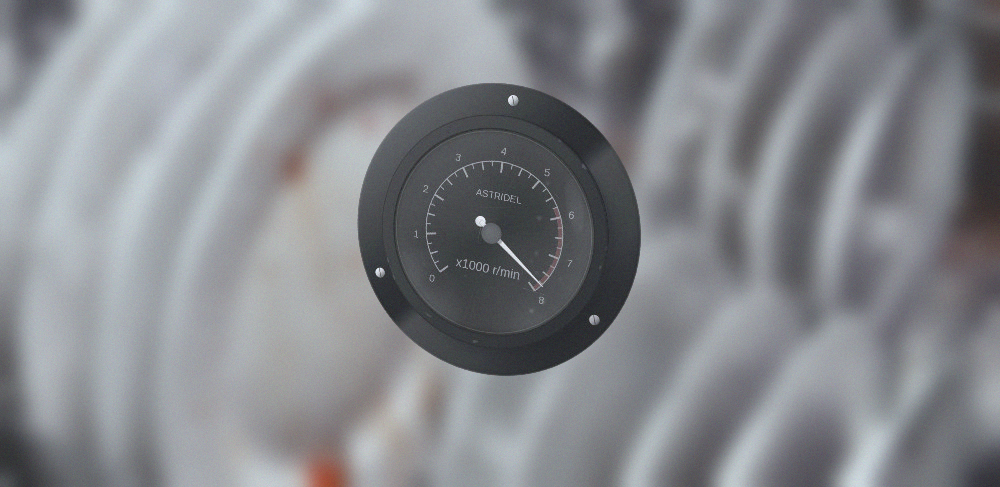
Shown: 7750
